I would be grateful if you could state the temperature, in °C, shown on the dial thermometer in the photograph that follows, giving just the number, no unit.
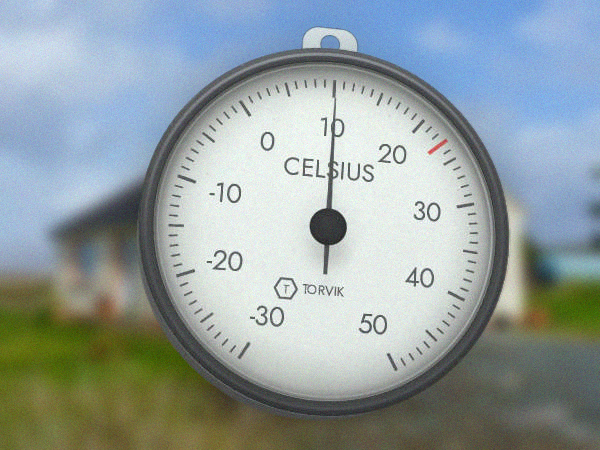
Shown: 10
